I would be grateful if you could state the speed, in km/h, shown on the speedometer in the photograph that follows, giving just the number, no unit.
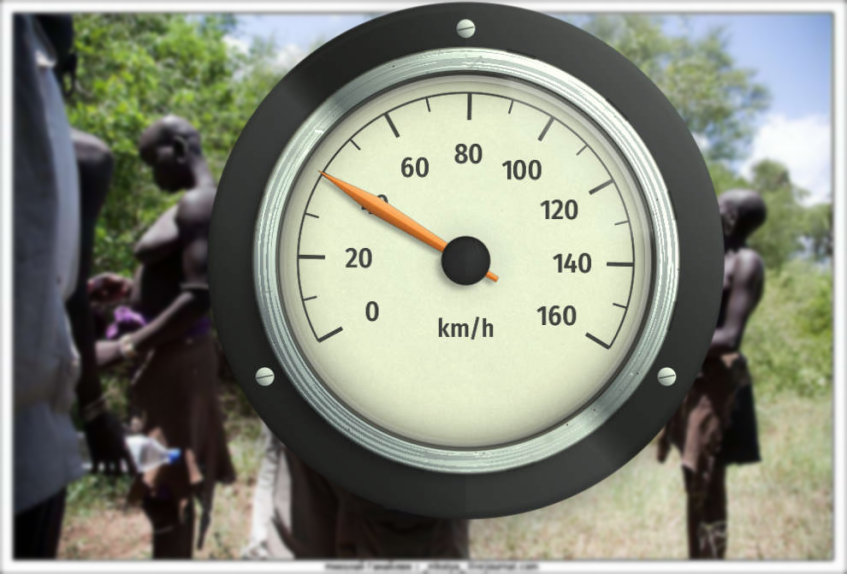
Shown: 40
